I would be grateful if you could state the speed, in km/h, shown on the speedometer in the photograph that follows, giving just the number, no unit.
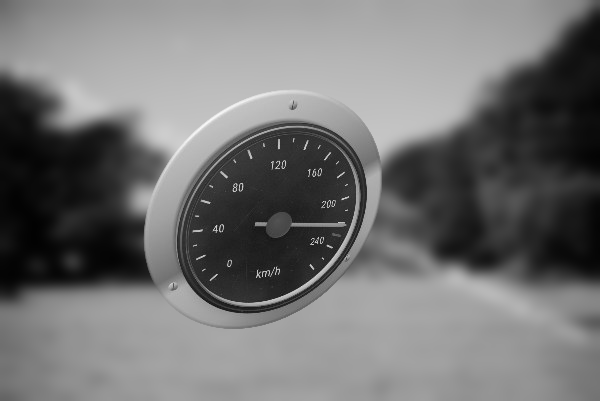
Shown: 220
